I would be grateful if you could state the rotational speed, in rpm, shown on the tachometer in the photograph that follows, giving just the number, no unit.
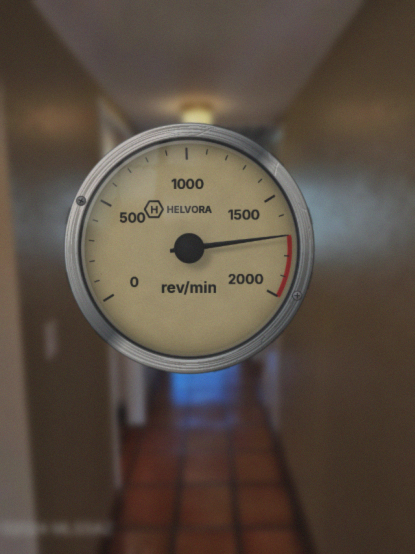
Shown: 1700
